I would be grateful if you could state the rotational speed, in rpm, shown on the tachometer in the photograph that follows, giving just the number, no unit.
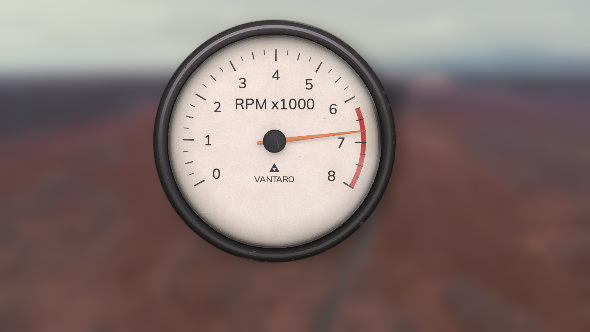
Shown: 6750
